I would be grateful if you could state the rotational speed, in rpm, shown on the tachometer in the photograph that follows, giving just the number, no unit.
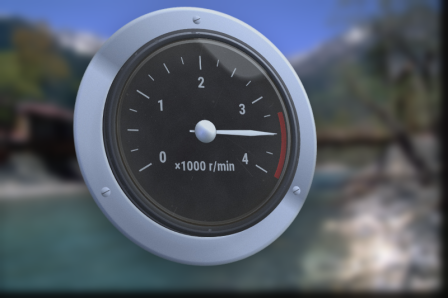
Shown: 3500
